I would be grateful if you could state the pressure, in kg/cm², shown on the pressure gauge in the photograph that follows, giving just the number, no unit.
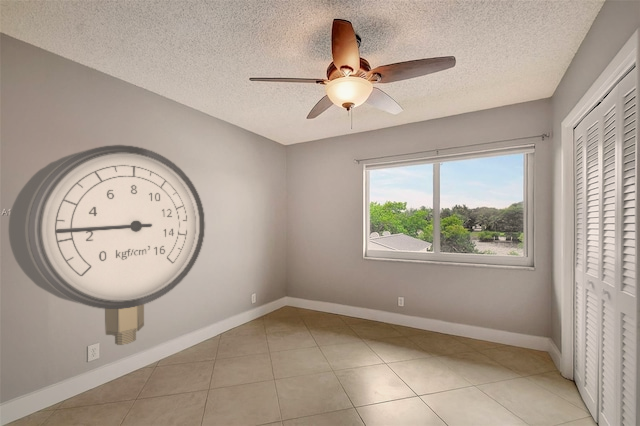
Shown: 2.5
